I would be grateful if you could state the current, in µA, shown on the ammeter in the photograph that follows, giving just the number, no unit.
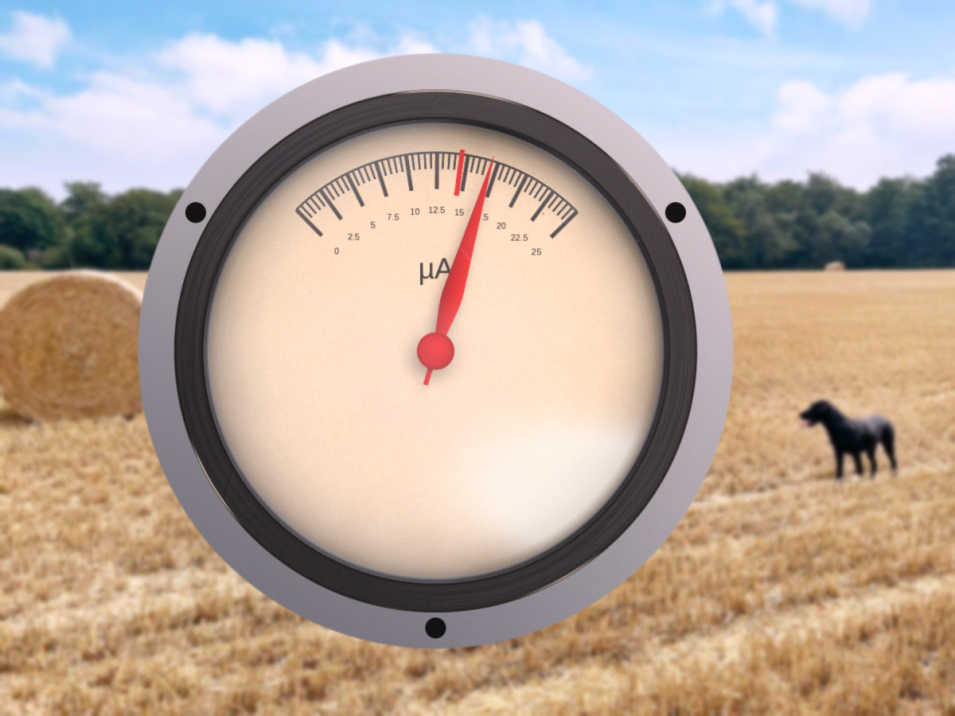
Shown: 17
